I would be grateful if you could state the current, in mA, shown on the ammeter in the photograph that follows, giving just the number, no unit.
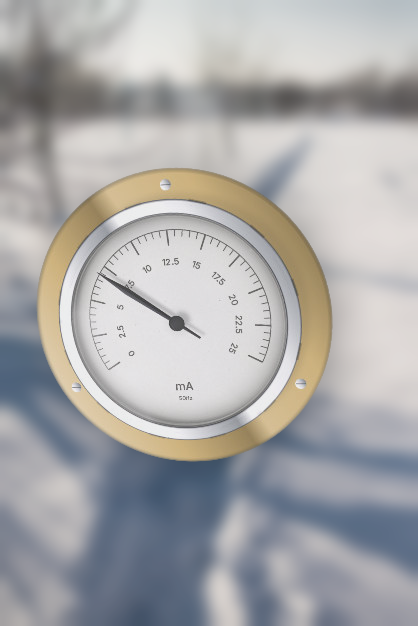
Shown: 7
